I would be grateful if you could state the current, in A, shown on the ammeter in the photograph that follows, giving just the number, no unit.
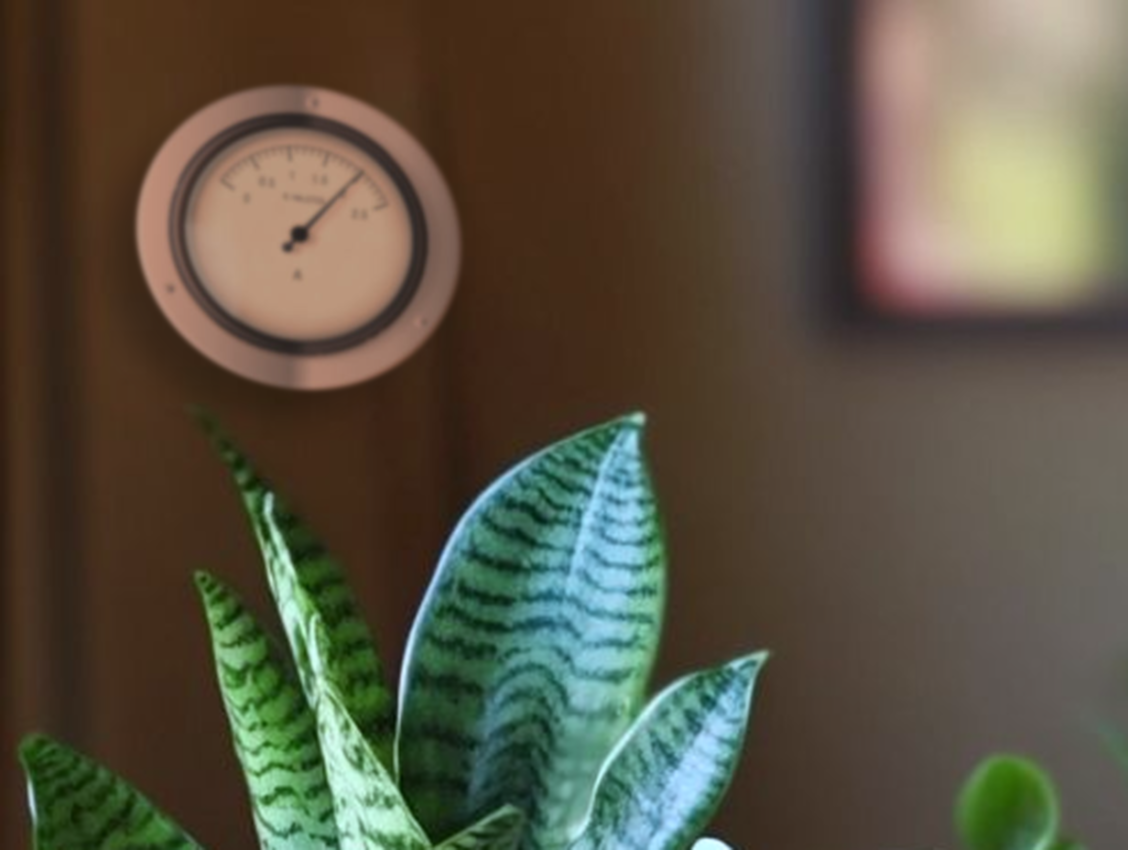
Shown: 2
